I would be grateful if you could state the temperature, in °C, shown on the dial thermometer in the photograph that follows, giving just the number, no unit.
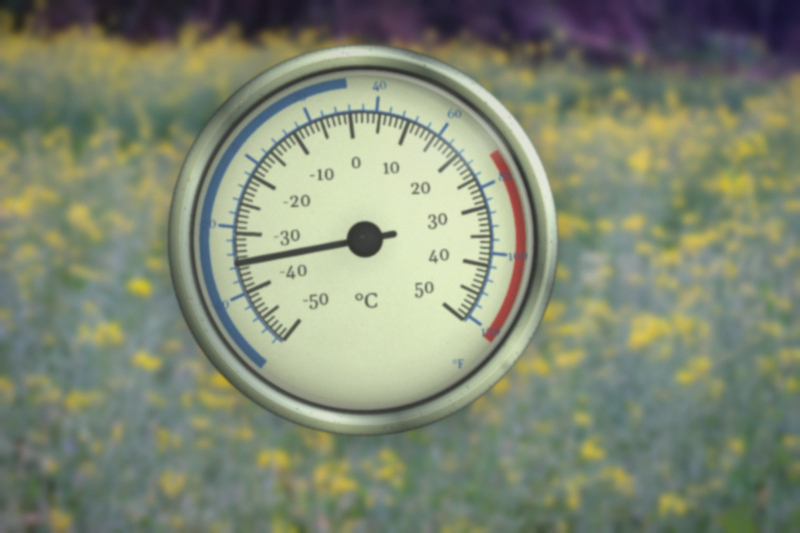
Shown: -35
